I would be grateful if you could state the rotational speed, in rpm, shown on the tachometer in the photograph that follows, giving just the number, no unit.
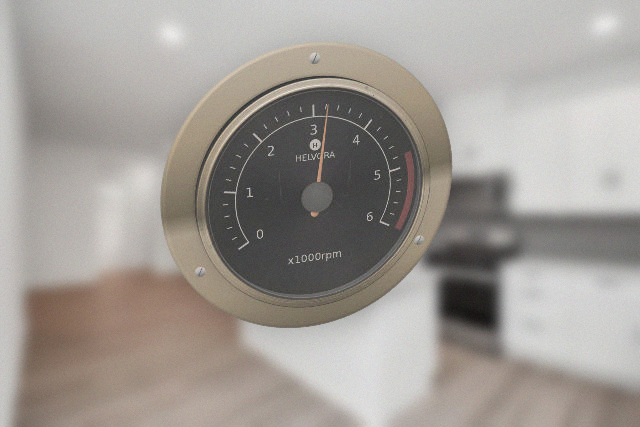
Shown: 3200
